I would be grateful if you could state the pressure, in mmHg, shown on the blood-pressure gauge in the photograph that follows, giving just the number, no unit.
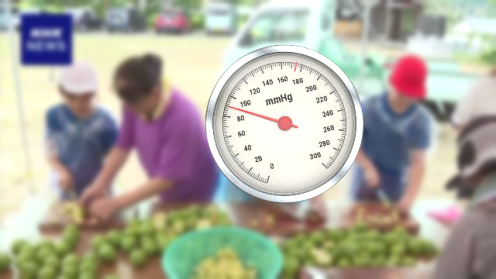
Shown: 90
